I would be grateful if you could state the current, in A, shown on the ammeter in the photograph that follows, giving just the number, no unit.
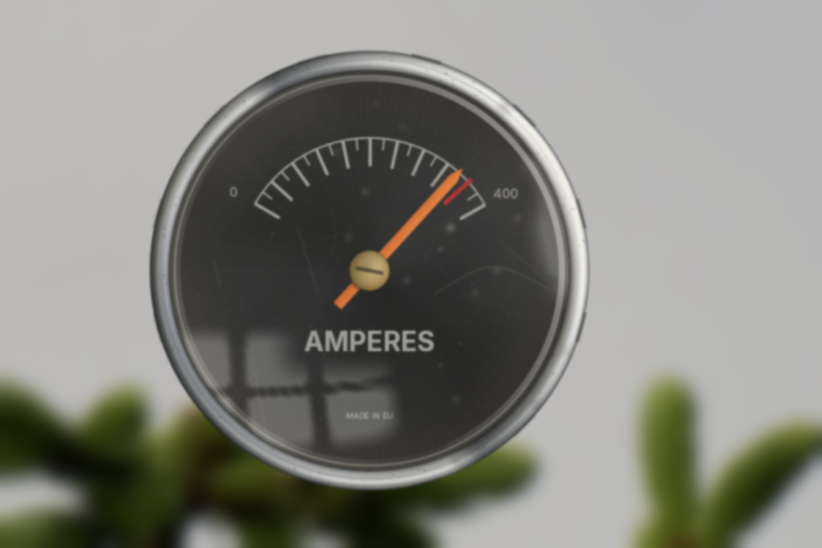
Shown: 340
